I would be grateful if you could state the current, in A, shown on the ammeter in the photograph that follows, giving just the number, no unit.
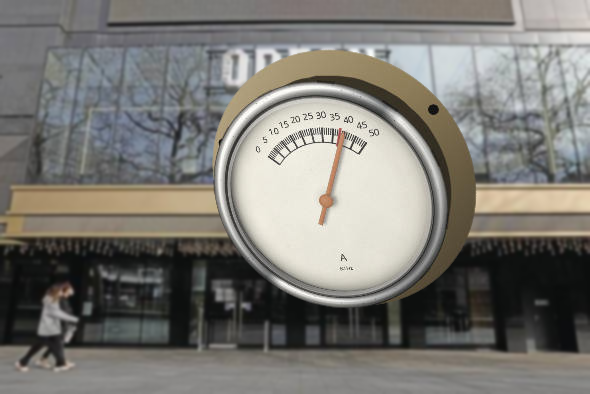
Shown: 40
